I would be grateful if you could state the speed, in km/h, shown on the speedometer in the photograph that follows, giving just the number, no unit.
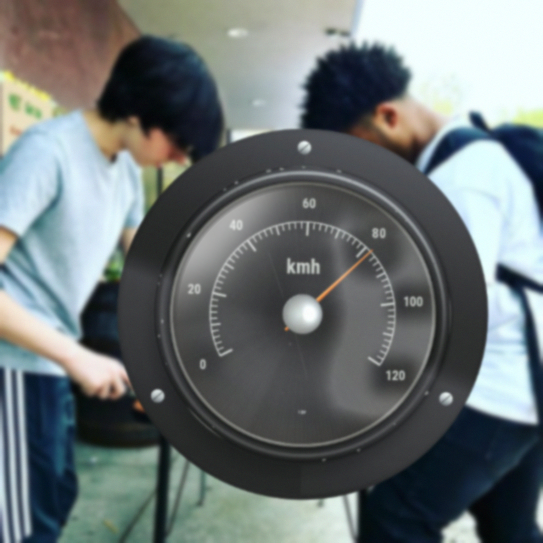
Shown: 82
